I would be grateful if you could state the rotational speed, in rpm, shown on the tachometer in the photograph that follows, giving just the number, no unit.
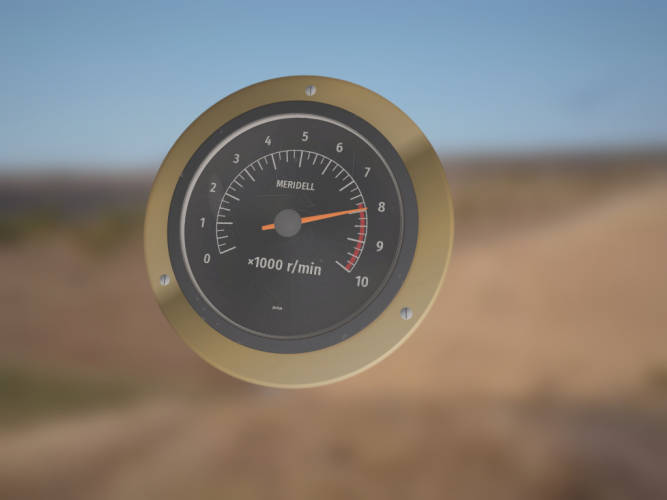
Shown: 8000
